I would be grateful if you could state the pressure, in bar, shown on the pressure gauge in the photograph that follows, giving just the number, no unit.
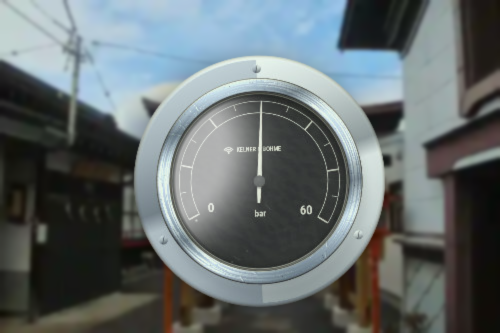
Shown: 30
